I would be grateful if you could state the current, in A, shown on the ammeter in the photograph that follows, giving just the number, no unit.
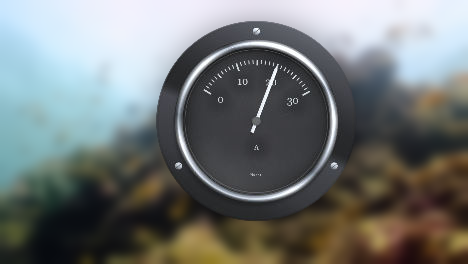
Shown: 20
